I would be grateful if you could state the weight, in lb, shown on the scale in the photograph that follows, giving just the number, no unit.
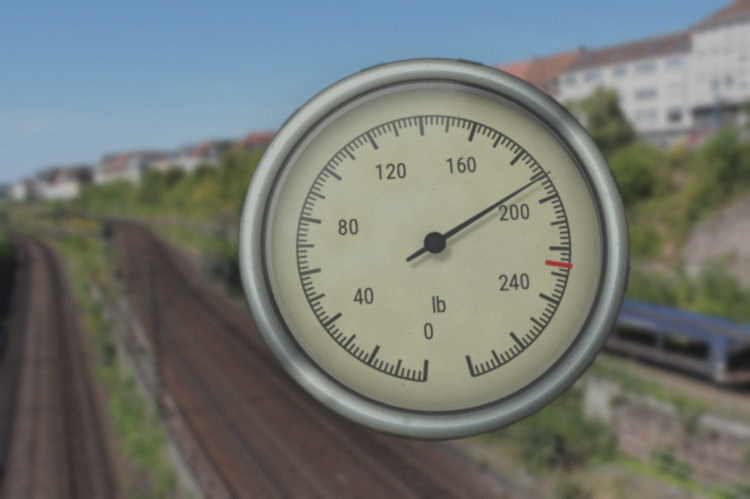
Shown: 192
